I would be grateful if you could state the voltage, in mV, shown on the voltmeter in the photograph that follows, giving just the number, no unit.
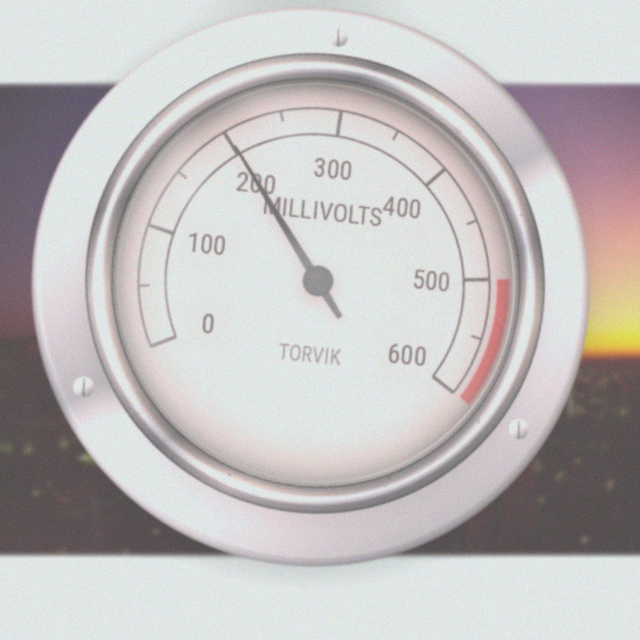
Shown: 200
